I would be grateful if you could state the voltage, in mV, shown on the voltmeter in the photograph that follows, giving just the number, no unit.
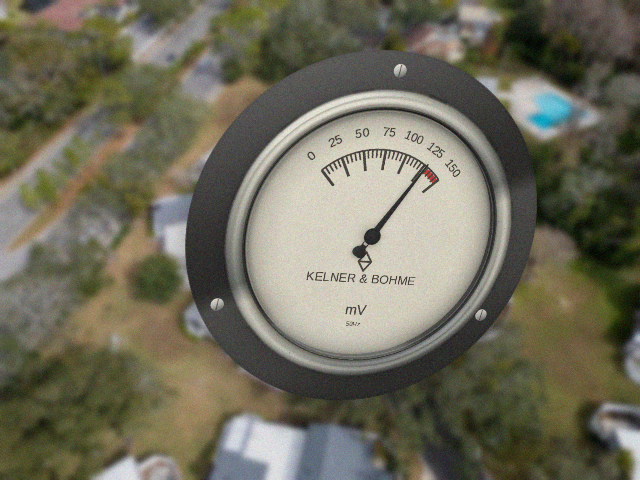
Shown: 125
